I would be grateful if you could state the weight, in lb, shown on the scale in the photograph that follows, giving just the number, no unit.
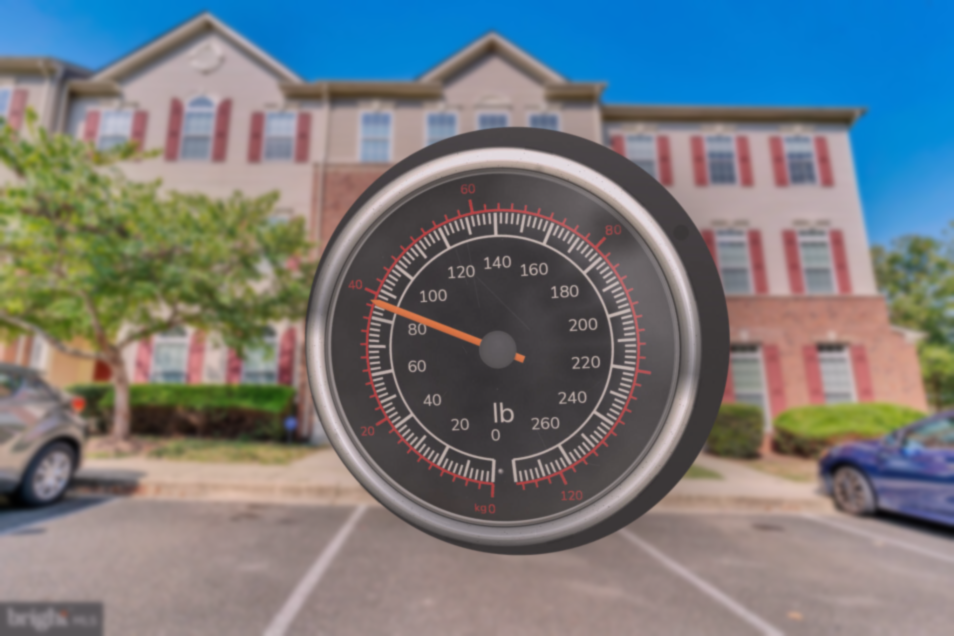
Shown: 86
